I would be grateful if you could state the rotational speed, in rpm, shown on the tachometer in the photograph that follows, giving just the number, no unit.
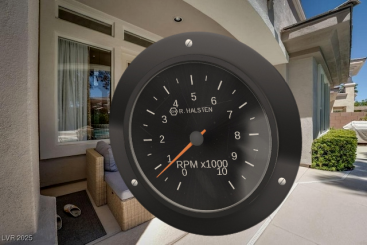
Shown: 750
